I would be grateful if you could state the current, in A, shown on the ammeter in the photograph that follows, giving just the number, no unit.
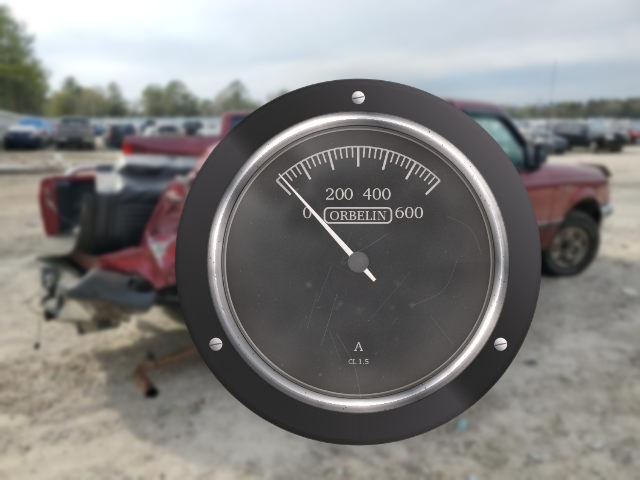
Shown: 20
